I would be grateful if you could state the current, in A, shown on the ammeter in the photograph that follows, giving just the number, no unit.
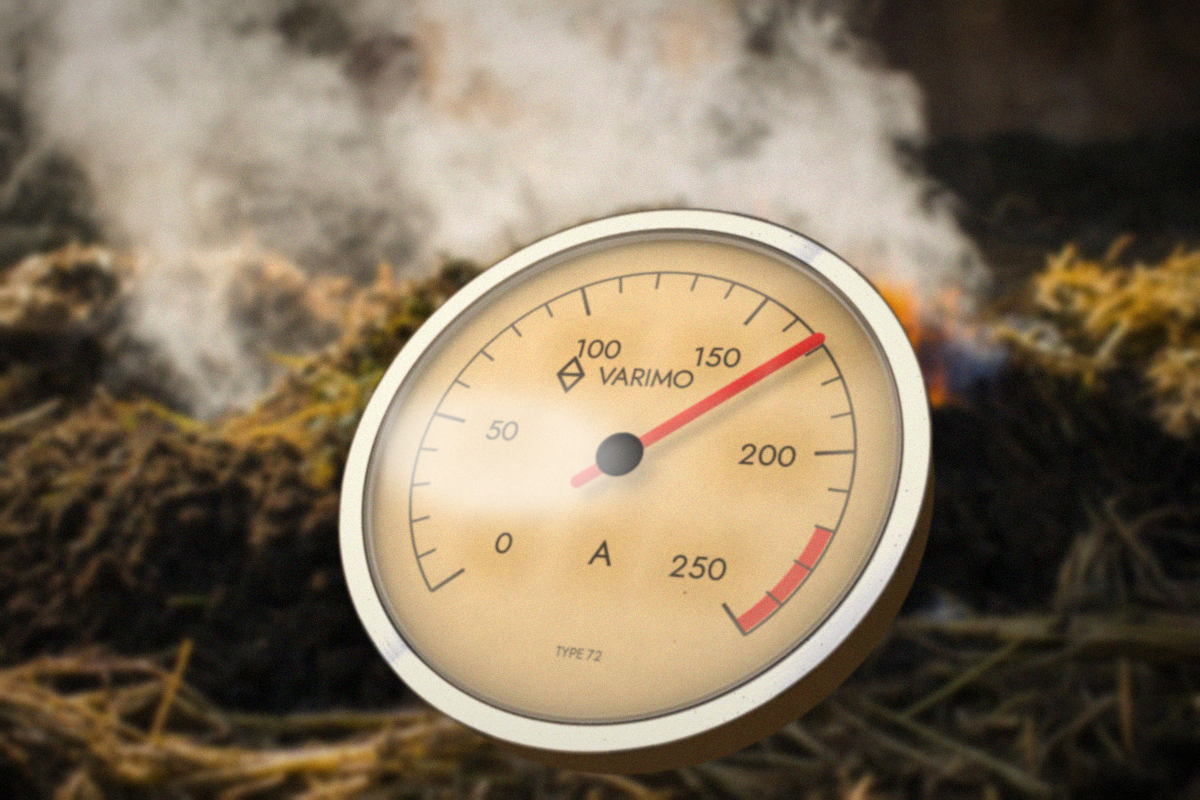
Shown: 170
